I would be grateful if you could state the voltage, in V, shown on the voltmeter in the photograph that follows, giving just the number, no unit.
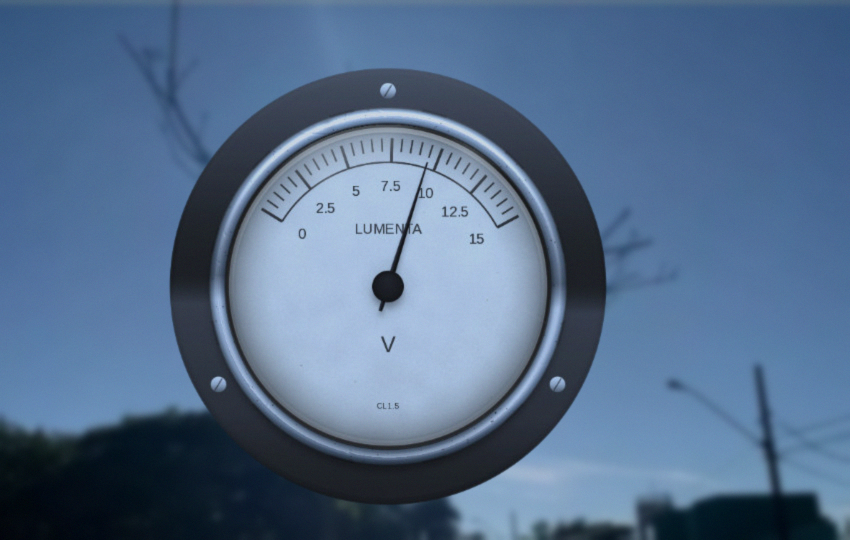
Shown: 9.5
